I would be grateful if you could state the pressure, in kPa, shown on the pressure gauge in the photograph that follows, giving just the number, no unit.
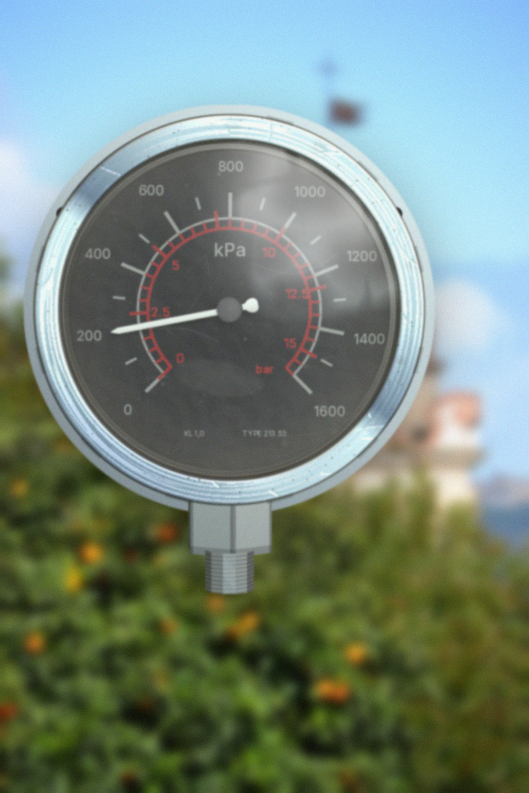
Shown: 200
